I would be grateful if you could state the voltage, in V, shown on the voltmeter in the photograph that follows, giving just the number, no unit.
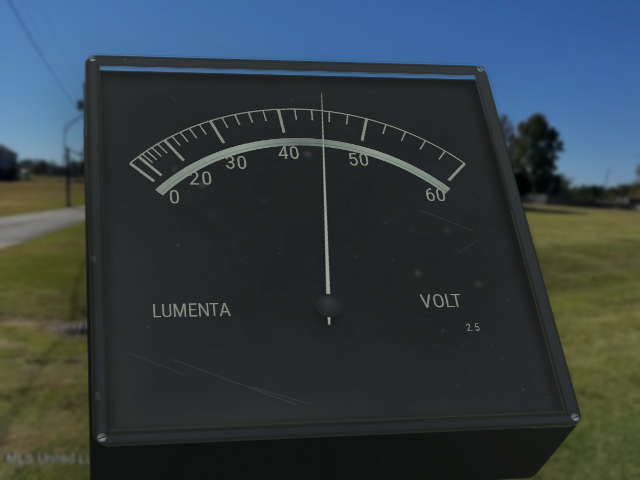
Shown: 45
